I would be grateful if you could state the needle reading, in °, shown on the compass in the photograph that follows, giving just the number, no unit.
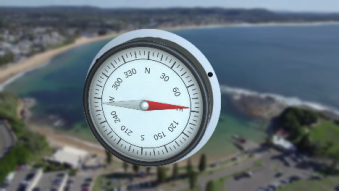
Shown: 85
